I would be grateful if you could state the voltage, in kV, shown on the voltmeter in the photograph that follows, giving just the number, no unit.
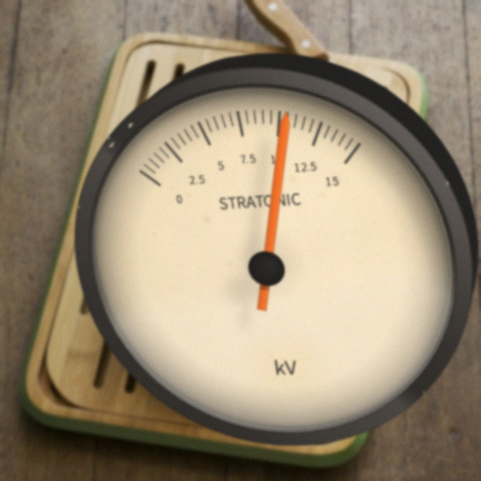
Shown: 10.5
